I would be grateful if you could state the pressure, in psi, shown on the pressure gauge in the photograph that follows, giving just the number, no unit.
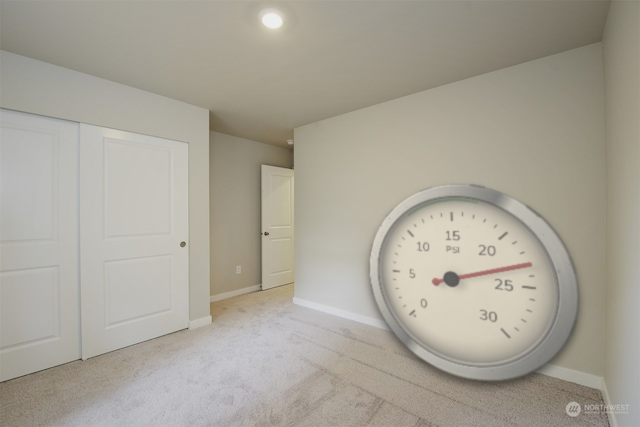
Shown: 23
